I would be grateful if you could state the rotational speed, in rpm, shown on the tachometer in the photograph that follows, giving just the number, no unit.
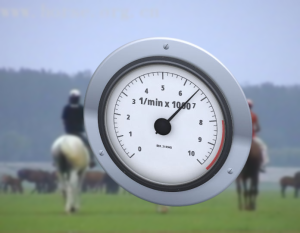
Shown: 6600
